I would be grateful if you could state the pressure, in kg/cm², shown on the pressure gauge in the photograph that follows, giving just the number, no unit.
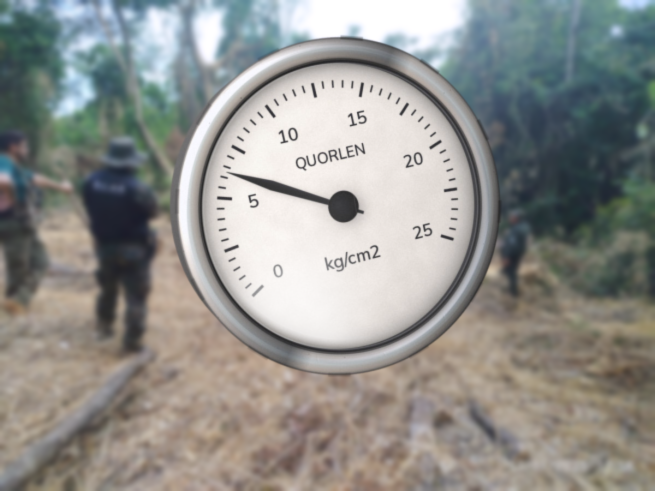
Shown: 6.25
